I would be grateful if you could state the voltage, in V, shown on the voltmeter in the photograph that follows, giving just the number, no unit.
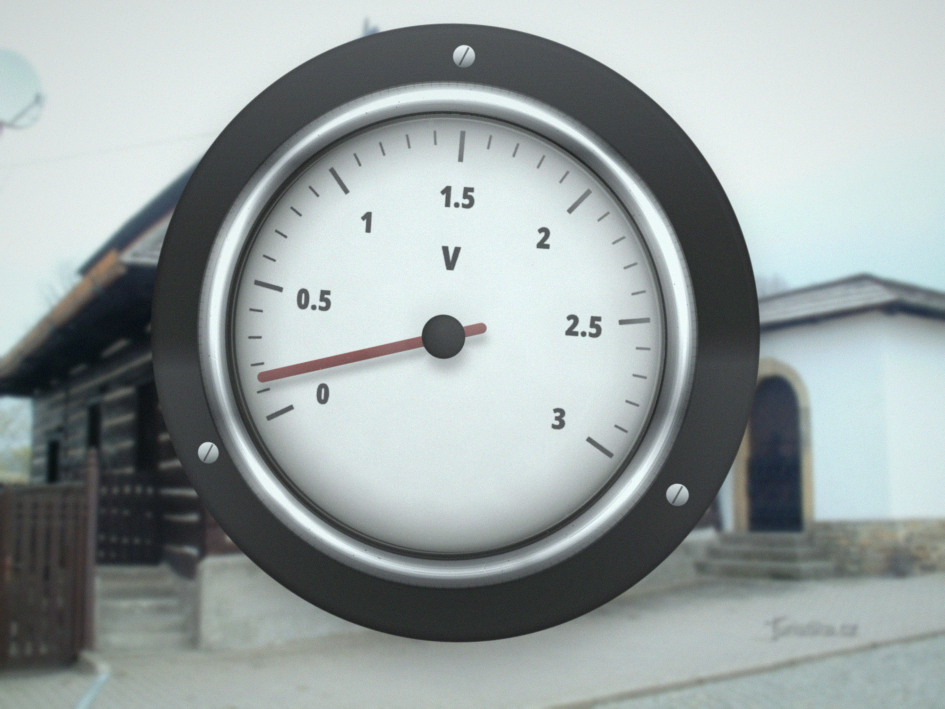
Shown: 0.15
